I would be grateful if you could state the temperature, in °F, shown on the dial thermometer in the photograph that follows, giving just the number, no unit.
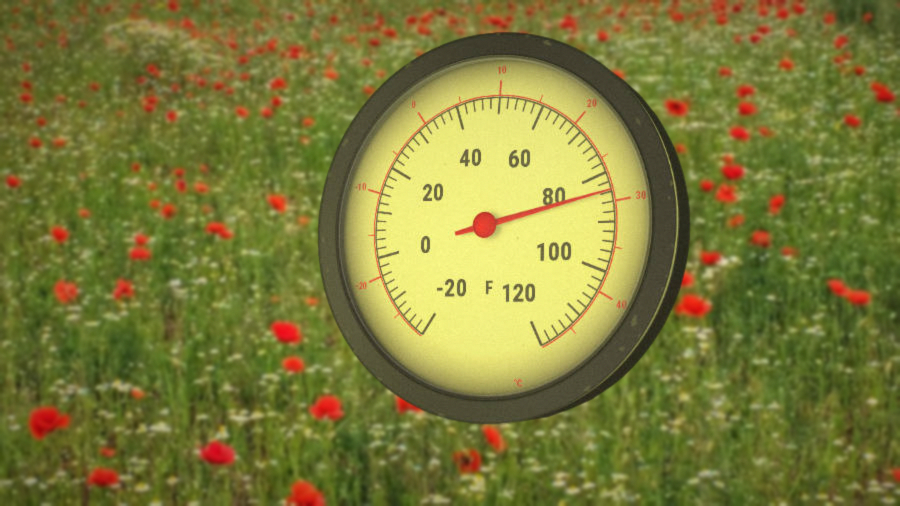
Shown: 84
